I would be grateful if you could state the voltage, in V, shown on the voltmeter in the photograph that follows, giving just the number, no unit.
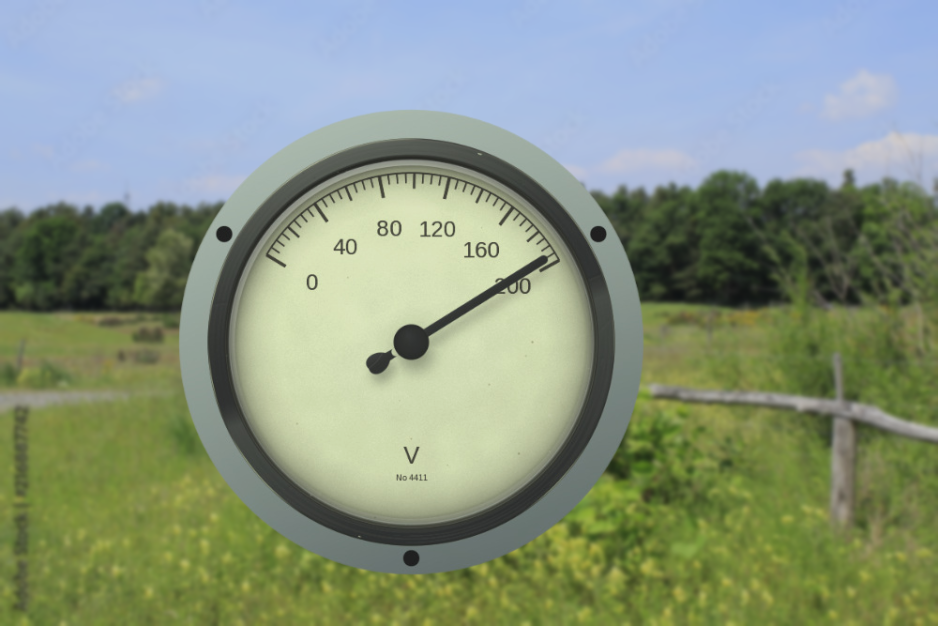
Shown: 195
